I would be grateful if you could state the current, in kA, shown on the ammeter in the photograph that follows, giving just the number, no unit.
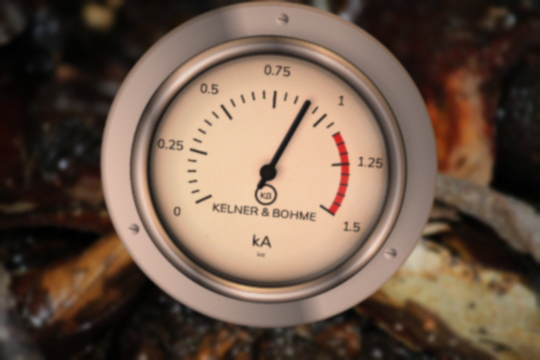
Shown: 0.9
